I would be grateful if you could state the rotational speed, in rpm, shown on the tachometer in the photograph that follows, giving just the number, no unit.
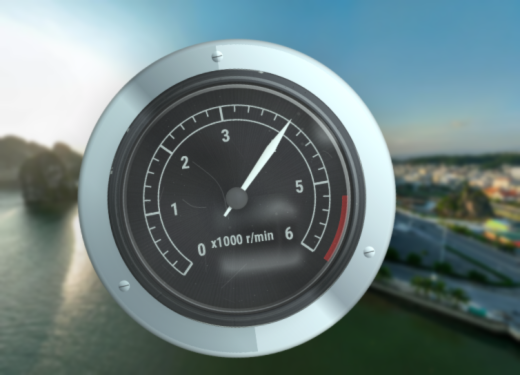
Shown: 4000
